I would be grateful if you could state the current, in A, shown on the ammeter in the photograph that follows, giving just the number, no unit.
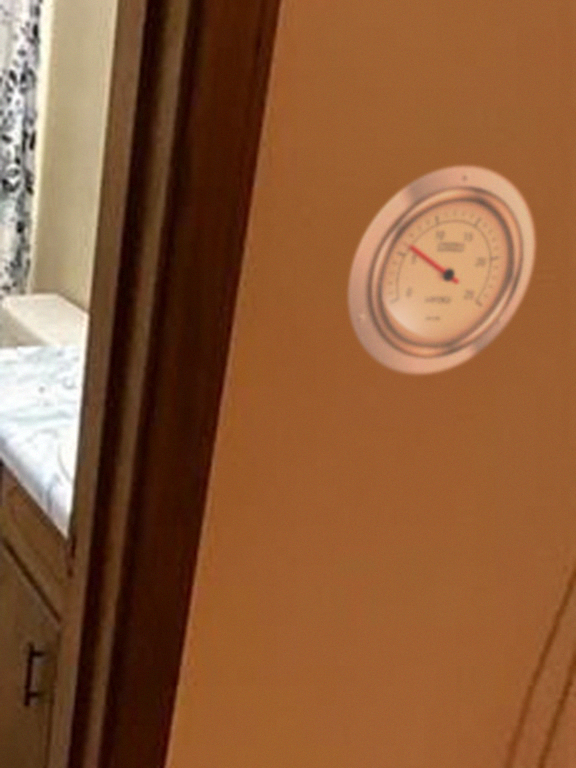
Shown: 6
